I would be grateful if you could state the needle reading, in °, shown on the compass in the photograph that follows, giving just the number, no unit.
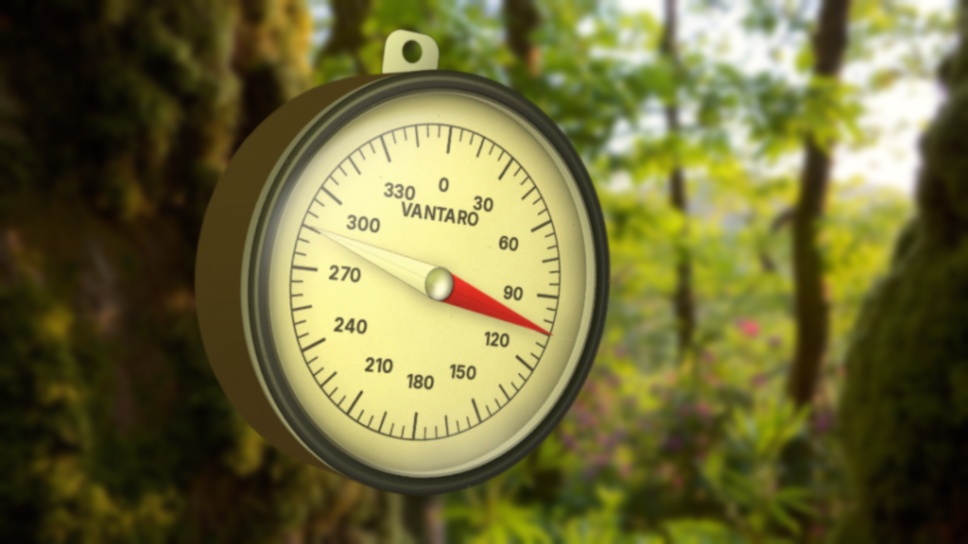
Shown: 105
